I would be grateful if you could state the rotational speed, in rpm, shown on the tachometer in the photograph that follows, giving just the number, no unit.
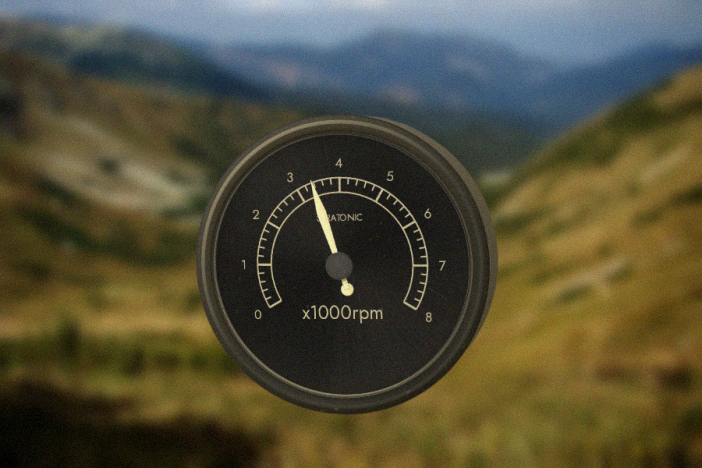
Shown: 3400
